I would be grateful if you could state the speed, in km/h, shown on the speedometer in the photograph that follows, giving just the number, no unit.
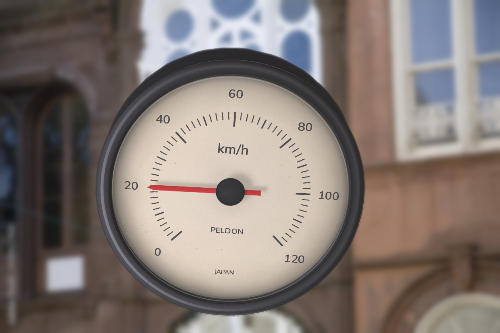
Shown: 20
